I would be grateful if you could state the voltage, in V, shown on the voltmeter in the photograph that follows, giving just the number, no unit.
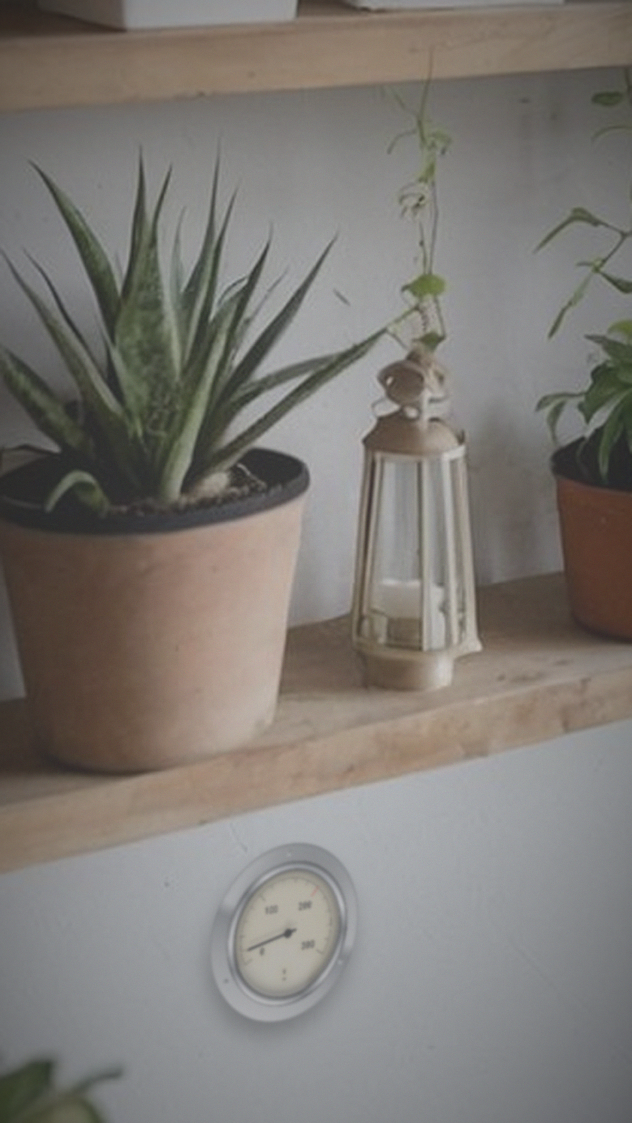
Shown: 20
